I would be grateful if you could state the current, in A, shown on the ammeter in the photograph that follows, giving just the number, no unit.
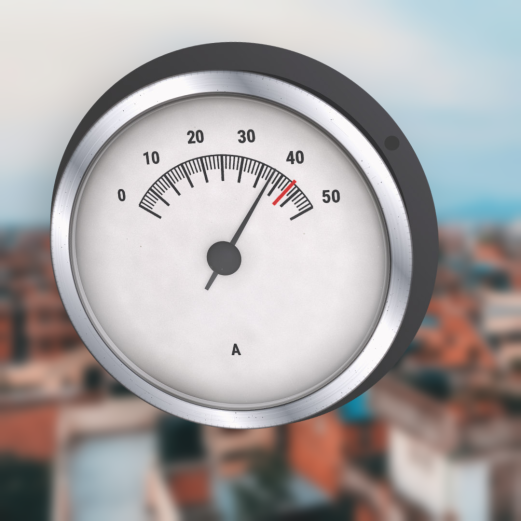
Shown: 38
